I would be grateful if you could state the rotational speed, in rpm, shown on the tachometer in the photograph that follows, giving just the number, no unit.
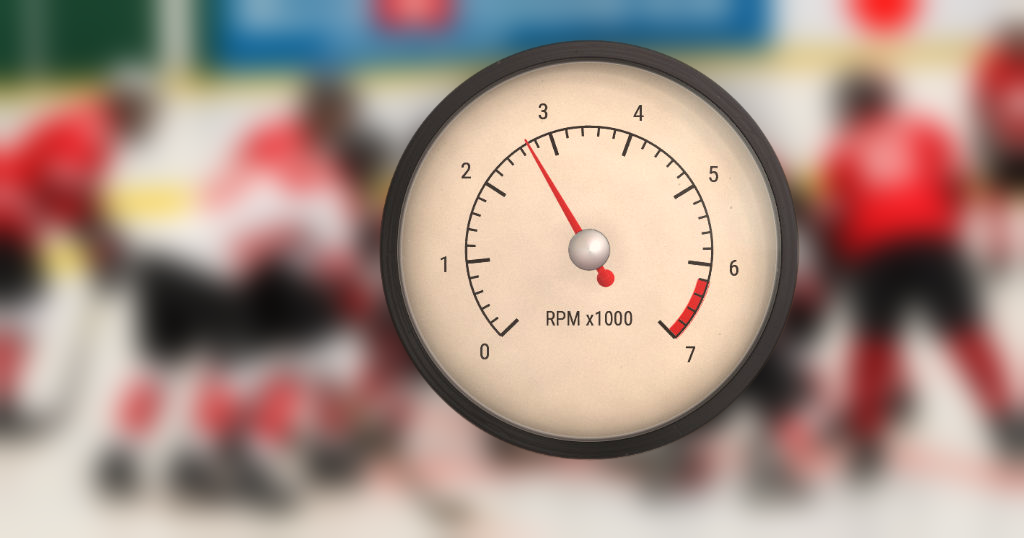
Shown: 2700
